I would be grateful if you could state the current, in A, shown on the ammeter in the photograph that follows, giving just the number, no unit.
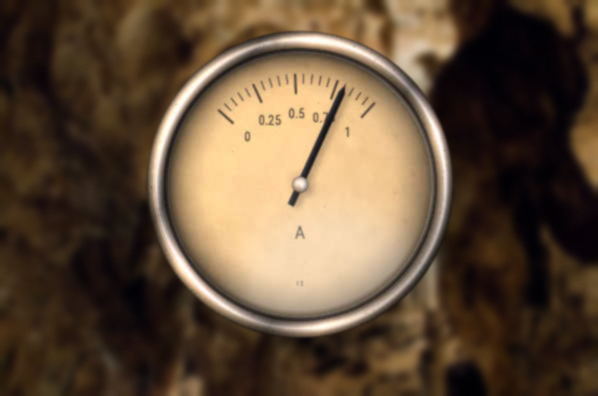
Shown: 0.8
